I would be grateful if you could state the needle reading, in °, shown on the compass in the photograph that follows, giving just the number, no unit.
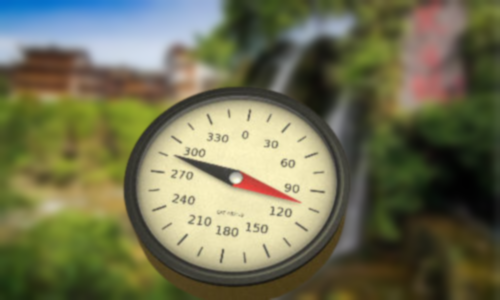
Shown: 105
